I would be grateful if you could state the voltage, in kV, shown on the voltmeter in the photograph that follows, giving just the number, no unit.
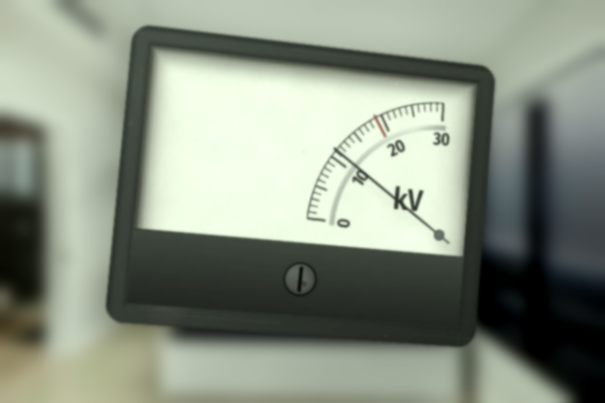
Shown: 11
